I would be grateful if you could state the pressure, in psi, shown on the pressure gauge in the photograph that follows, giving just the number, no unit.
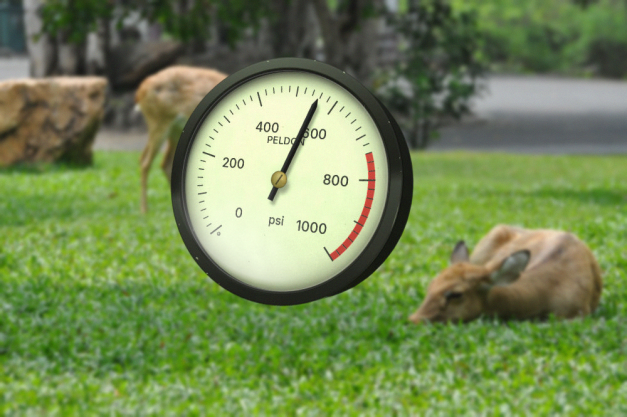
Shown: 560
